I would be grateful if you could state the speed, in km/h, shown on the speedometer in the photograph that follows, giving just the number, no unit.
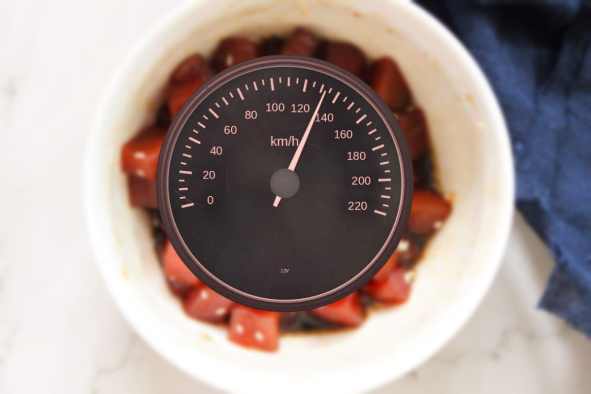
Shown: 132.5
